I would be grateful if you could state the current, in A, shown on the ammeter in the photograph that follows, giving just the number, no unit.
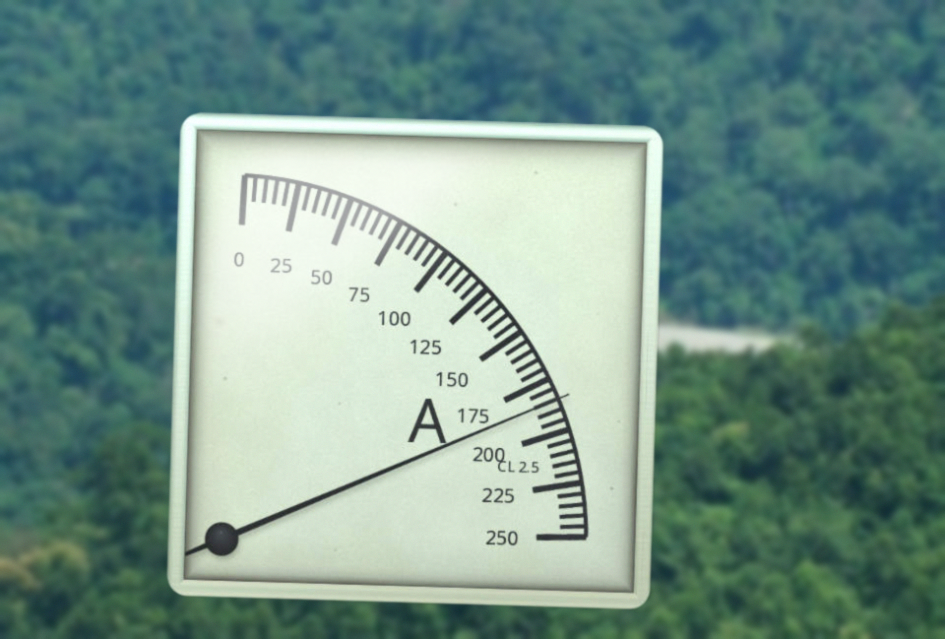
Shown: 185
